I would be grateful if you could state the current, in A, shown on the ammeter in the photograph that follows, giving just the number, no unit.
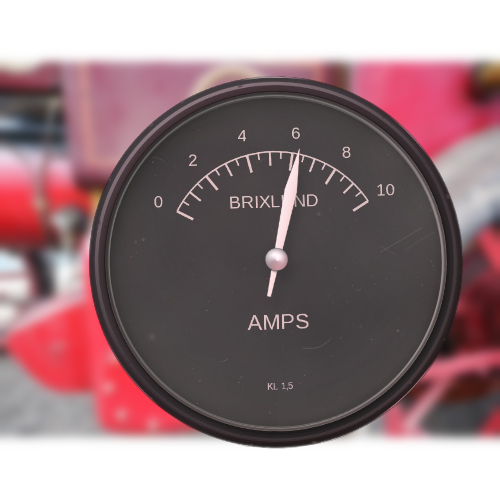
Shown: 6.25
